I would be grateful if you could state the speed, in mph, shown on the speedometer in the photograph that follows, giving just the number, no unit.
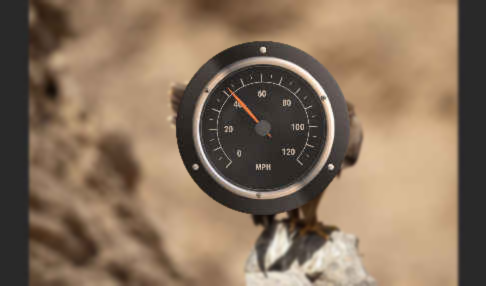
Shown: 42.5
